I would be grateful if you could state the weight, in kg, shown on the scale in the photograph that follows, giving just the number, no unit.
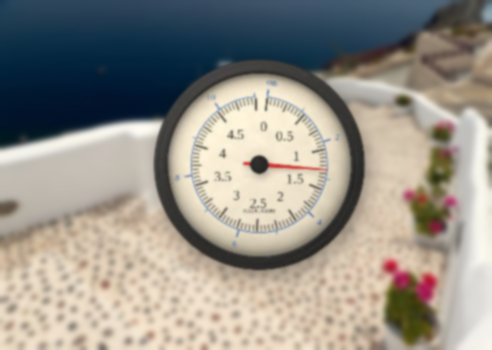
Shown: 1.25
